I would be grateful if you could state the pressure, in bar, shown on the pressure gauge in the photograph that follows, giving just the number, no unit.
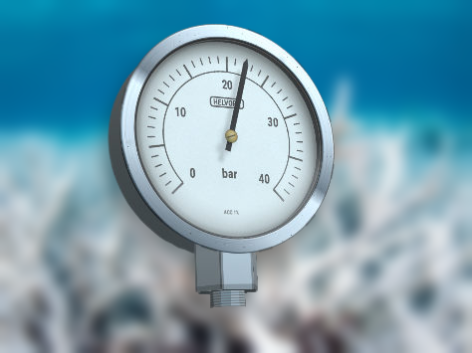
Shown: 22
